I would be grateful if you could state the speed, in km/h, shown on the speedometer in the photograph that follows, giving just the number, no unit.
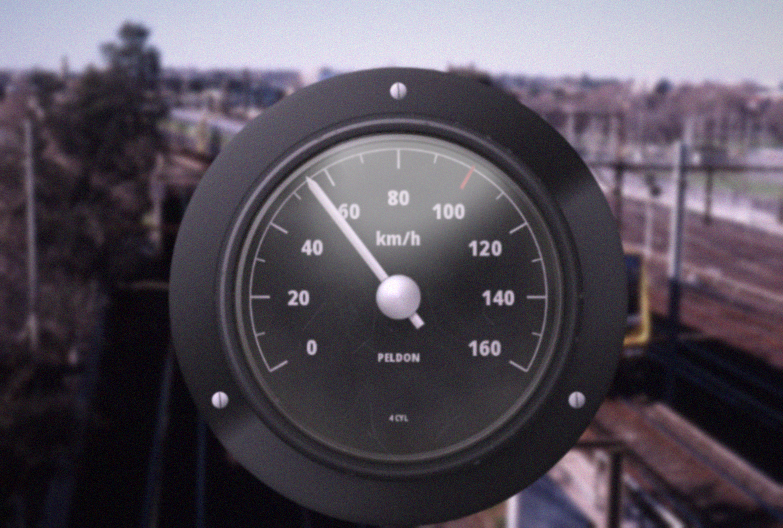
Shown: 55
